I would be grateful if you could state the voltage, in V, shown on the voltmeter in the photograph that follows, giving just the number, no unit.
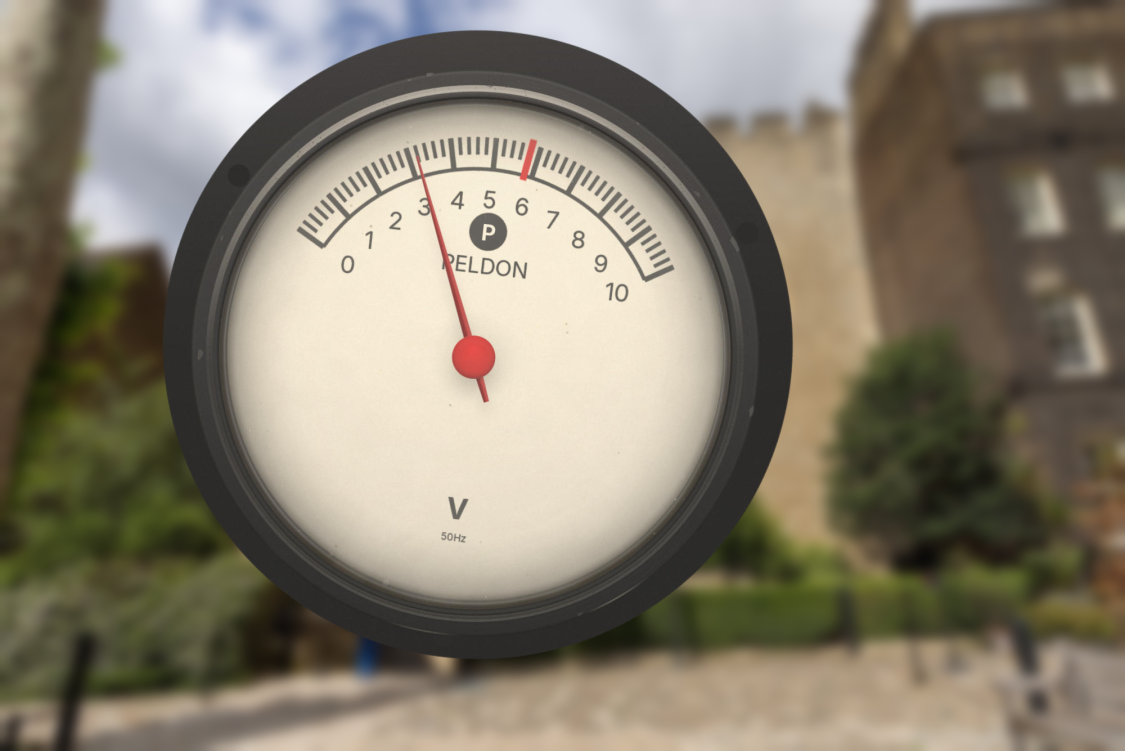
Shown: 3.2
